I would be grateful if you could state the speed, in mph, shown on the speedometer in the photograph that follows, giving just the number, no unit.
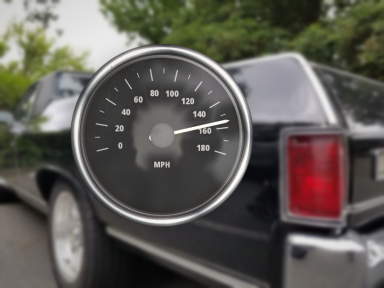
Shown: 155
